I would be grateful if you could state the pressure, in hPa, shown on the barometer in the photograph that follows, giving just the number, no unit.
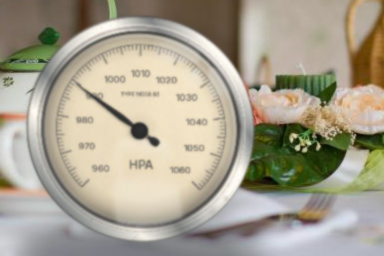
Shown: 990
